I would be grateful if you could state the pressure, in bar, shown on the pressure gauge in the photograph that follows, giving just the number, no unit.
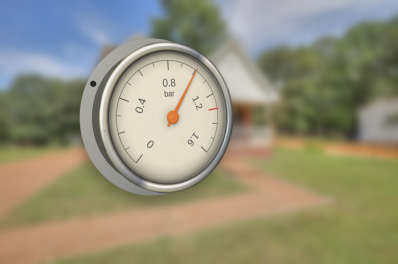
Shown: 1
